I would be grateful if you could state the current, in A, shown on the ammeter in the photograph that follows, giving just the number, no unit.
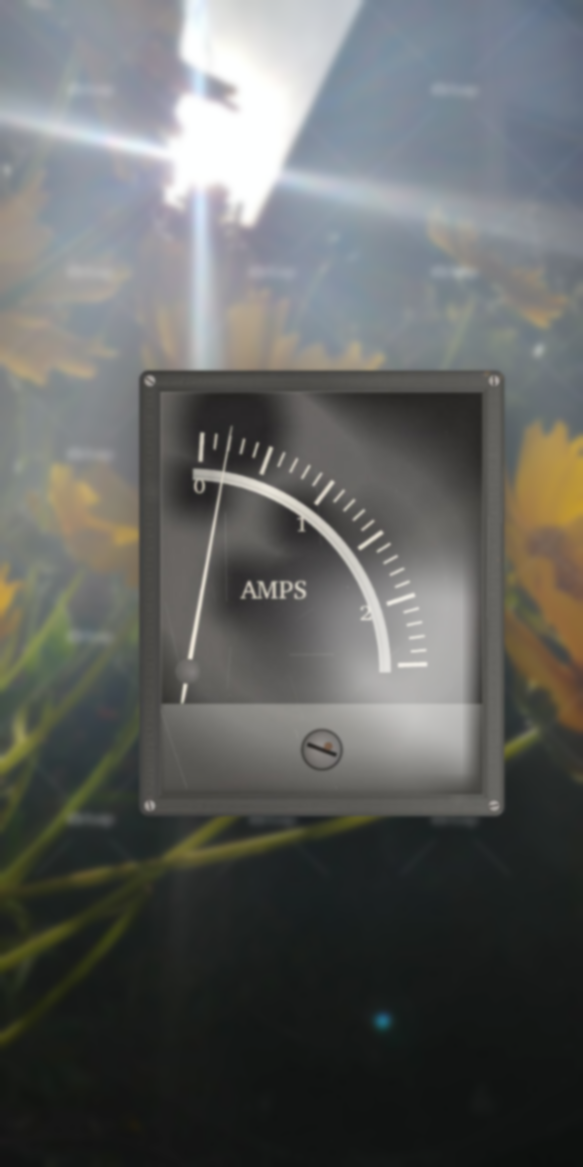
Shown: 0.2
